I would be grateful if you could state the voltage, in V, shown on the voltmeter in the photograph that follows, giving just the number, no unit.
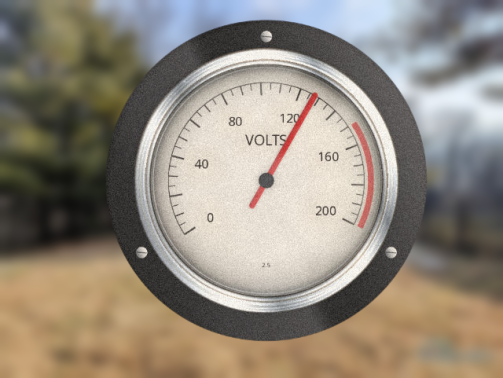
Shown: 127.5
